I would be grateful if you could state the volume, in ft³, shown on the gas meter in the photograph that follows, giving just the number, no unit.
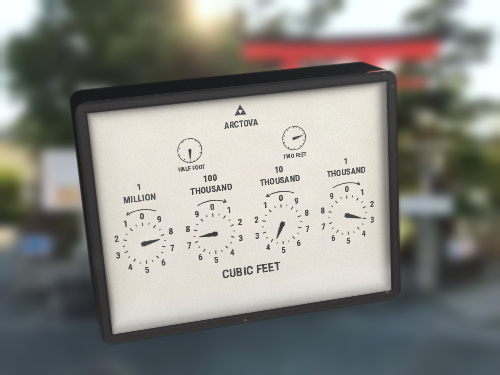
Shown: 774300
